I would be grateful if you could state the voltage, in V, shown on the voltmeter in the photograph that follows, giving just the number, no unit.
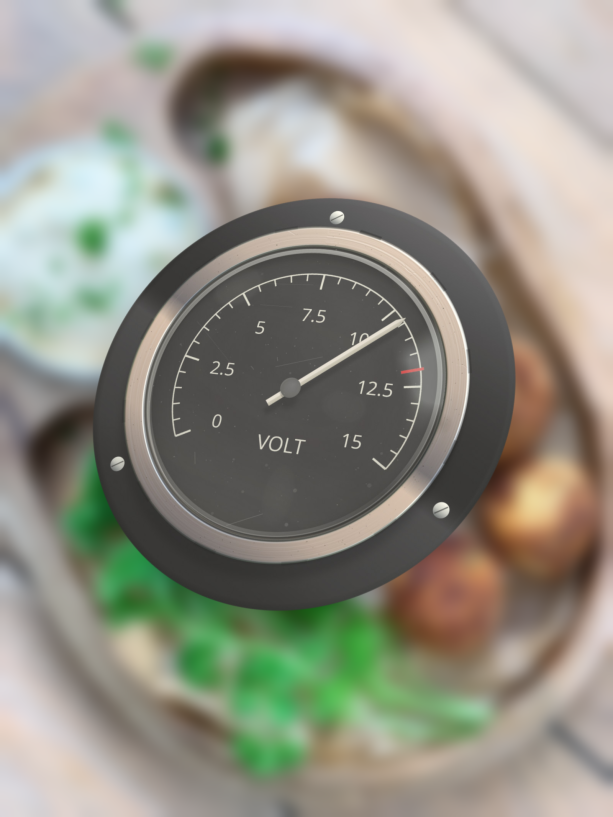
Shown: 10.5
